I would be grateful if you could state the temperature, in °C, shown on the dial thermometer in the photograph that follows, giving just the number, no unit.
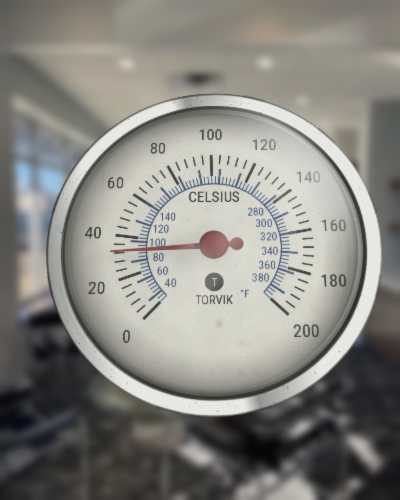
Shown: 32
